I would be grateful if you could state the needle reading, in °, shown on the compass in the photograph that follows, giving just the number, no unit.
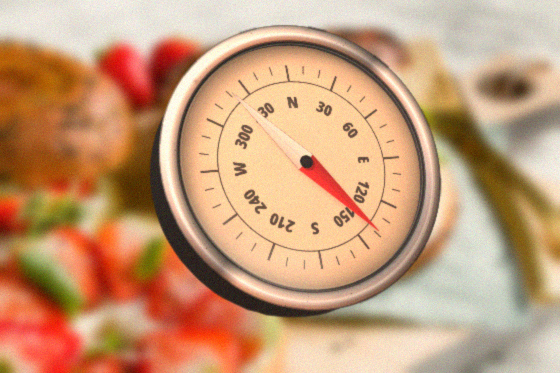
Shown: 140
